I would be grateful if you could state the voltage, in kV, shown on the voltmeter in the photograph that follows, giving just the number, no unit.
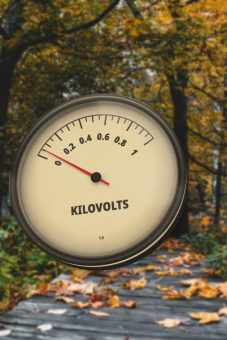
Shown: 0.05
